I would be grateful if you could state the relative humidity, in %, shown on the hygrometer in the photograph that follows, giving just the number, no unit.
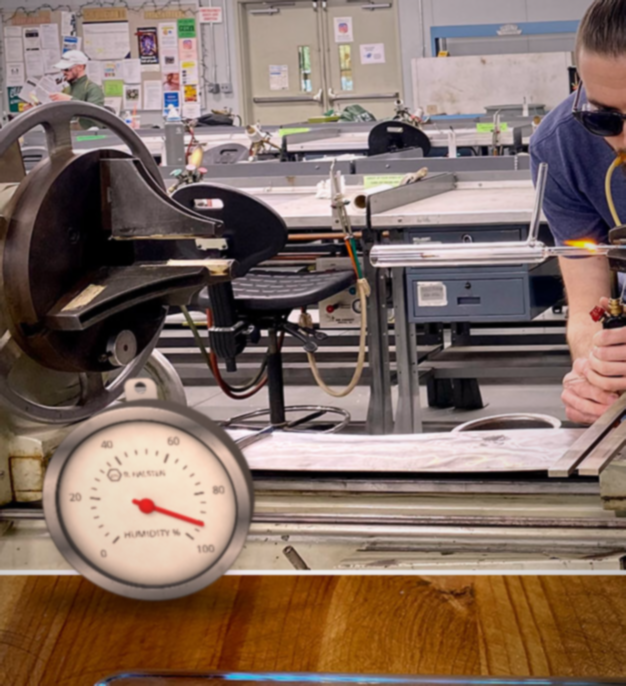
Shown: 92
